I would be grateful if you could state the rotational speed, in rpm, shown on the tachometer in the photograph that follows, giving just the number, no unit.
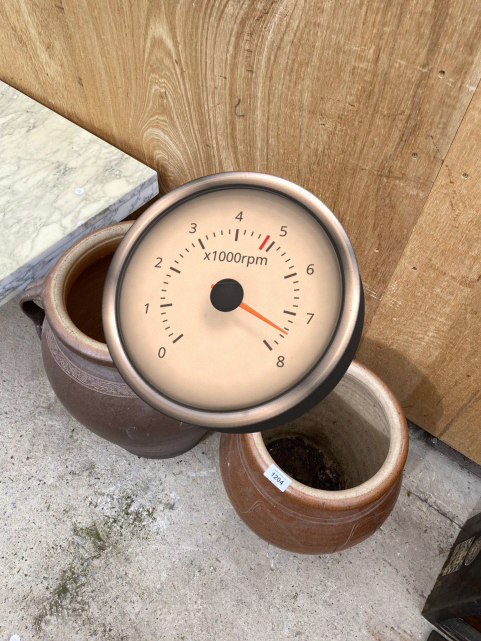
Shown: 7500
